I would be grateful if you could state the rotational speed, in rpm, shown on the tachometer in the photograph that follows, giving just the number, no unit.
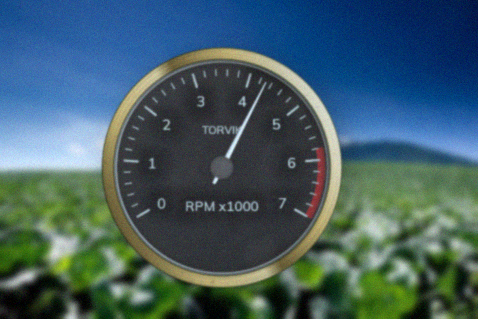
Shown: 4300
